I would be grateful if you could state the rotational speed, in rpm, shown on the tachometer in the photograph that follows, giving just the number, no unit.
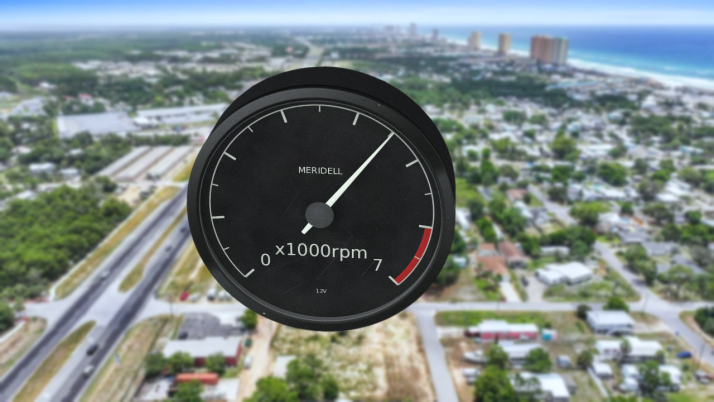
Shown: 4500
